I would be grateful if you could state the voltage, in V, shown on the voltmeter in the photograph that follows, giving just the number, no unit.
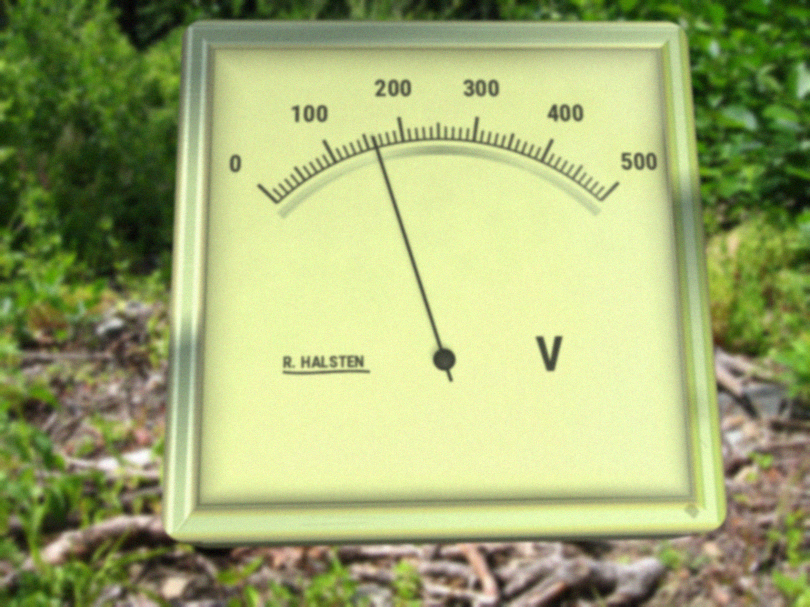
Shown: 160
